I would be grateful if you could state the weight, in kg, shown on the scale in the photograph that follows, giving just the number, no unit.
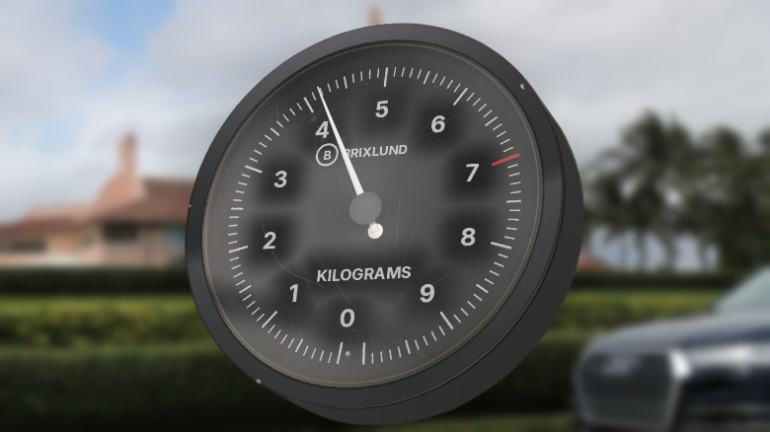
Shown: 4.2
